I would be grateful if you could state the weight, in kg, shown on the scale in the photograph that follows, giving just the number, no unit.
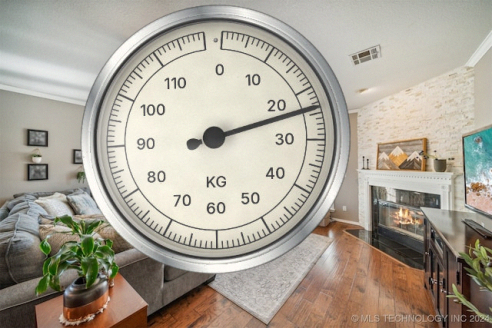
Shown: 24
